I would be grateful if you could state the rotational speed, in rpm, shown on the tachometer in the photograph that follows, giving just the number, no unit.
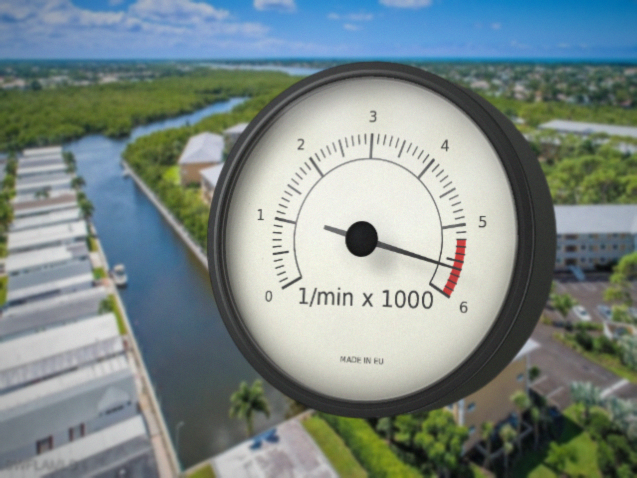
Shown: 5600
